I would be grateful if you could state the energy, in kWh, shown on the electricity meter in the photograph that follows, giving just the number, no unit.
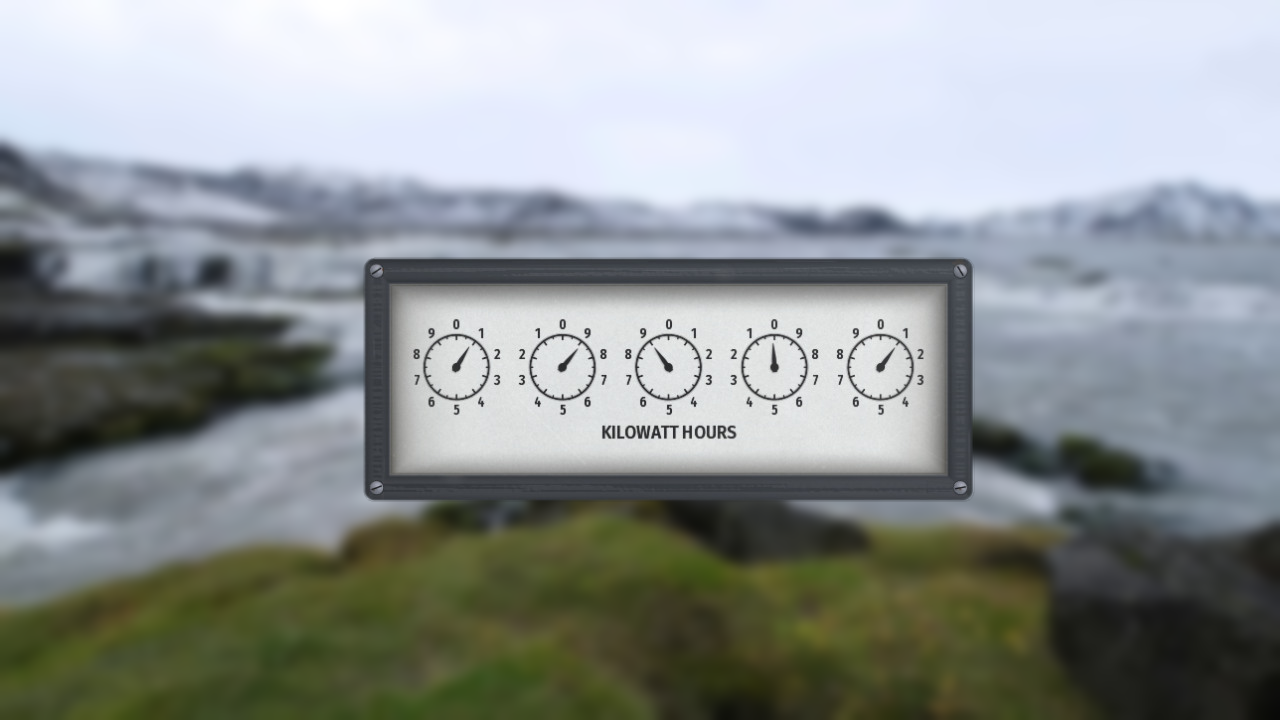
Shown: 8901
